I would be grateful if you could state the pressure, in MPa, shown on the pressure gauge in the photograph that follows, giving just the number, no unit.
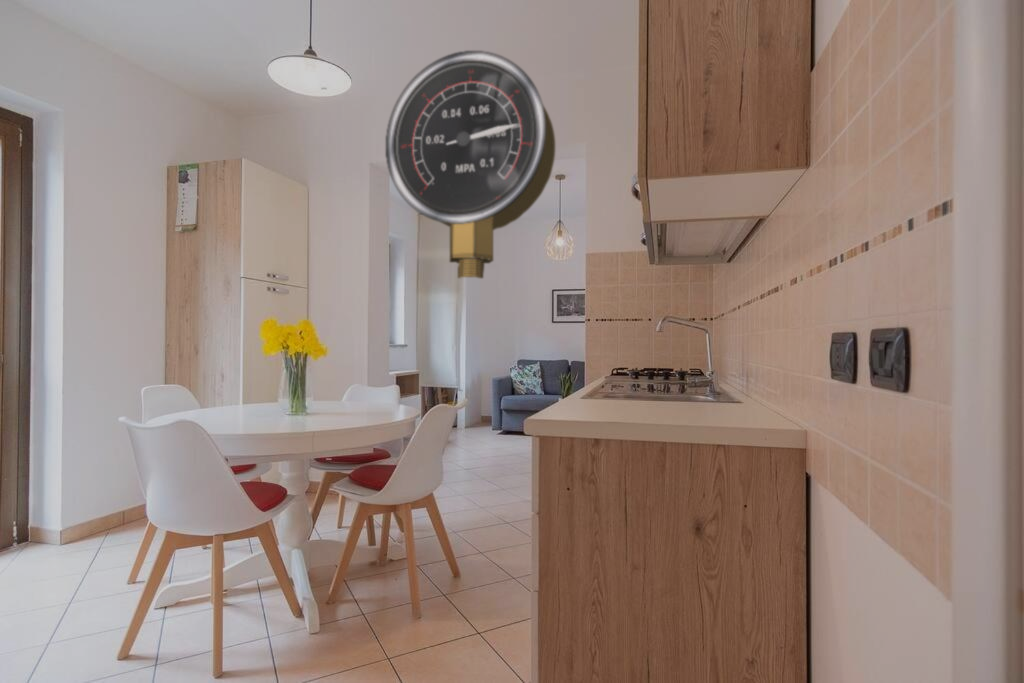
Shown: 0.08
